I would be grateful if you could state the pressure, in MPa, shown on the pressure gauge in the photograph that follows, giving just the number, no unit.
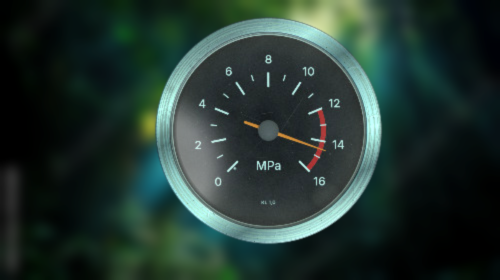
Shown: 14.5
